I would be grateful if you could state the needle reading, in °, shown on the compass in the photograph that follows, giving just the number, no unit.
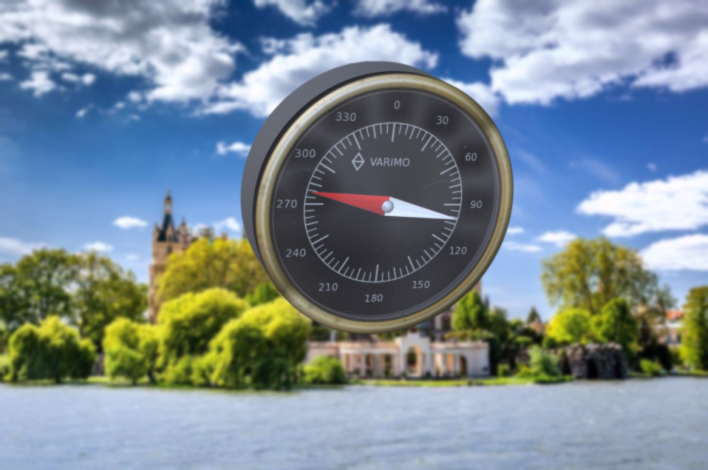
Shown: 280
